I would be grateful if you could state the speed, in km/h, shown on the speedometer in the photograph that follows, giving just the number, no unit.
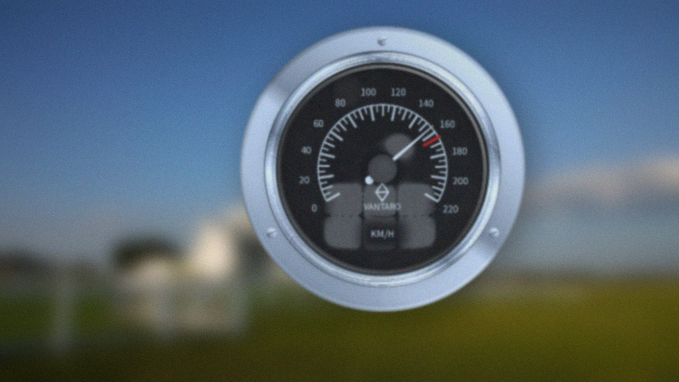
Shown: 155
